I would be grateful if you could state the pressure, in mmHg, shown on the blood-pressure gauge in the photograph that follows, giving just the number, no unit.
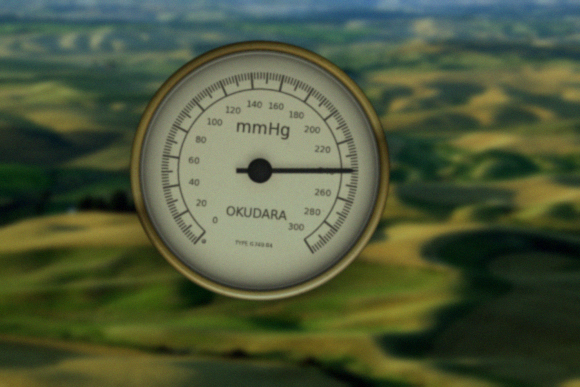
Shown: 240
